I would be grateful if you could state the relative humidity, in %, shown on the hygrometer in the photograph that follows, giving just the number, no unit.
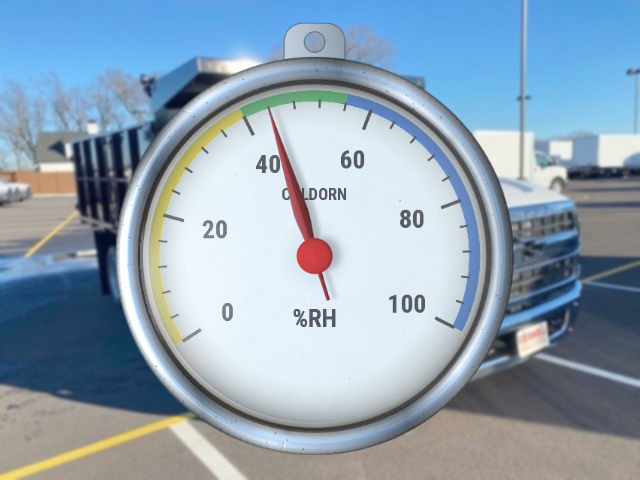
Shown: 44
